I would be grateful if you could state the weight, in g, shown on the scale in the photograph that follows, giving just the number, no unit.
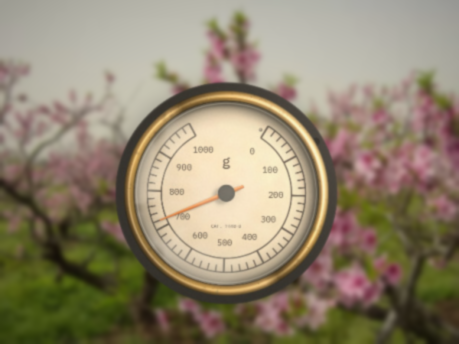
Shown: 720
